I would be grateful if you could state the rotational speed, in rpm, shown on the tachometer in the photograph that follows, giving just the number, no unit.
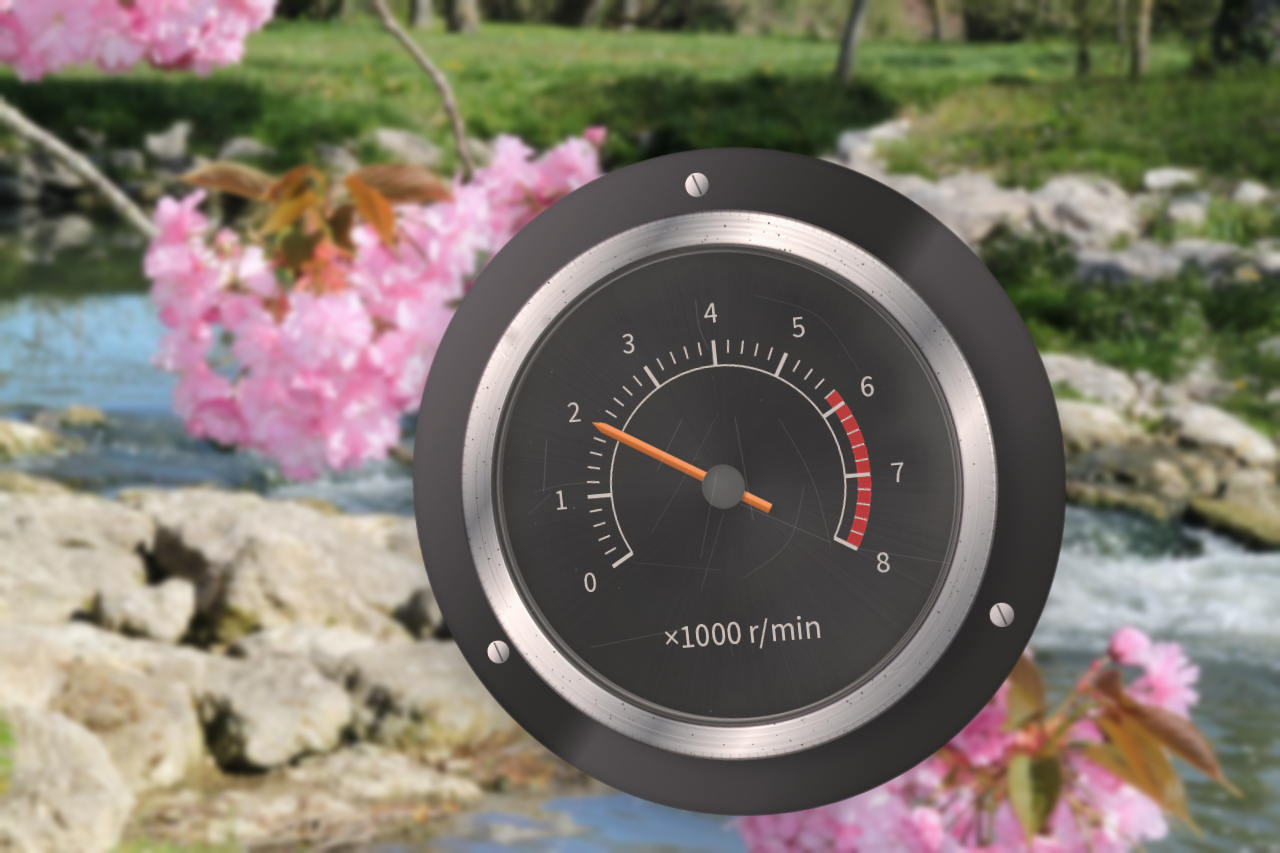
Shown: 2000
